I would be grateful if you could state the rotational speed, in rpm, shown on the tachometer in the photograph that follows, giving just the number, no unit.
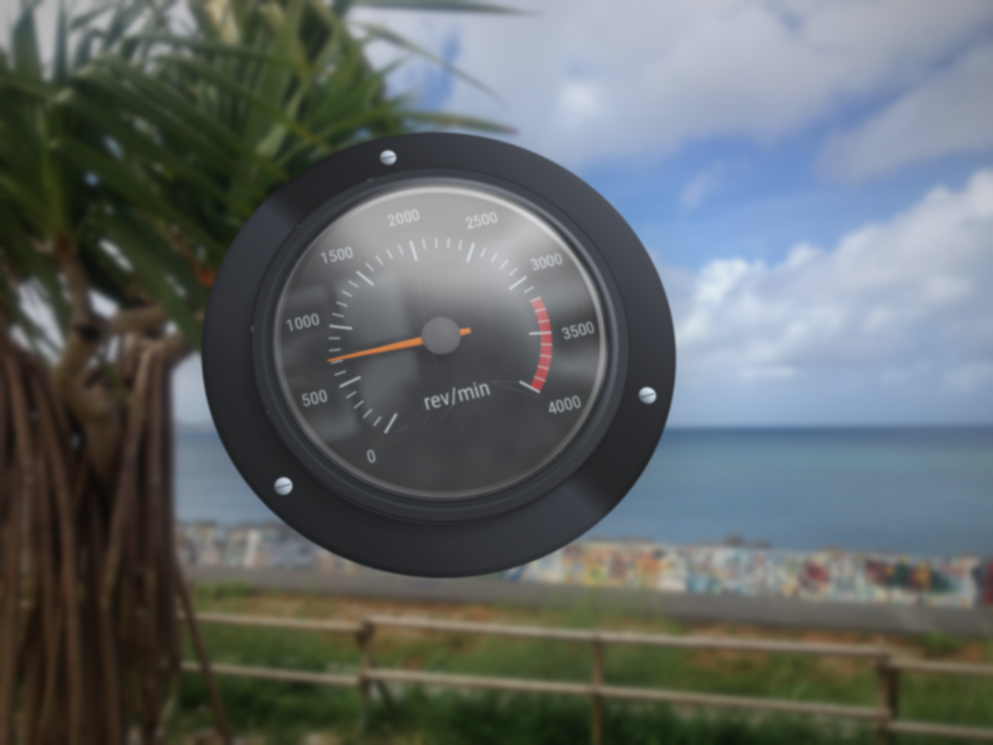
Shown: 700
